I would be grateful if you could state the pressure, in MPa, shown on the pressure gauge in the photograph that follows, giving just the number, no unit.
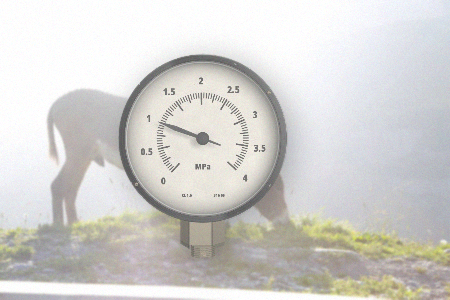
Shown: 1
